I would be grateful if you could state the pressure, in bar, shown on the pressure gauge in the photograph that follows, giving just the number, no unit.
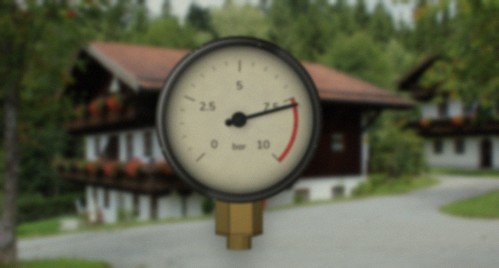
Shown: 7.75
